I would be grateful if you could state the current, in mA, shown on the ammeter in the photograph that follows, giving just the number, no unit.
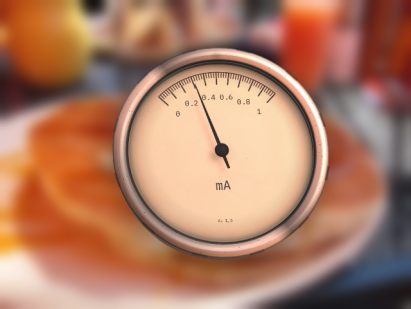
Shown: 0.3
